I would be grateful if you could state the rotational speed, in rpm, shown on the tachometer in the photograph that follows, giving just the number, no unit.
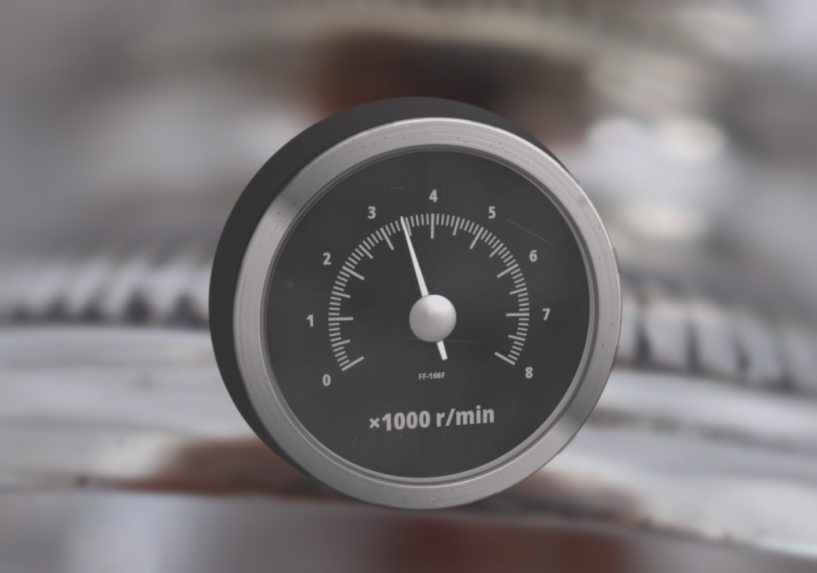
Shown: 3400
